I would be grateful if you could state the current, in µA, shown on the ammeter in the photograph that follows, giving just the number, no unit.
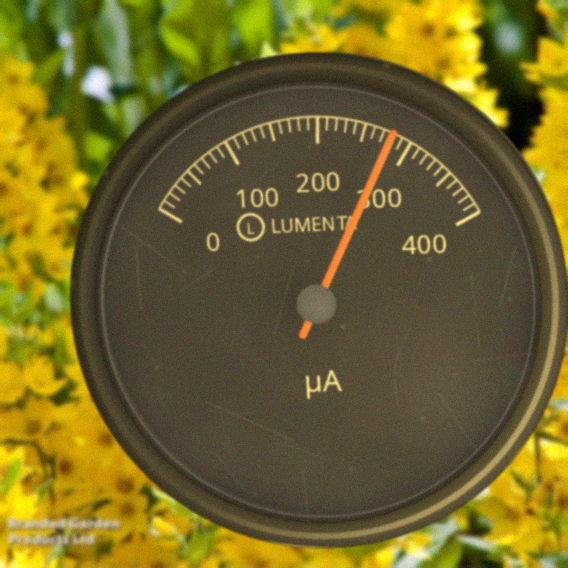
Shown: 280
